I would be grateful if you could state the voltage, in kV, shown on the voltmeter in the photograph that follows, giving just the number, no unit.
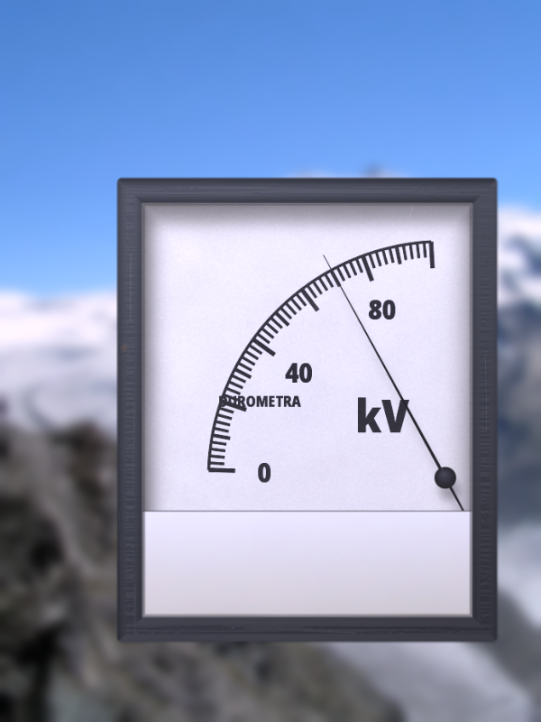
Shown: 70
